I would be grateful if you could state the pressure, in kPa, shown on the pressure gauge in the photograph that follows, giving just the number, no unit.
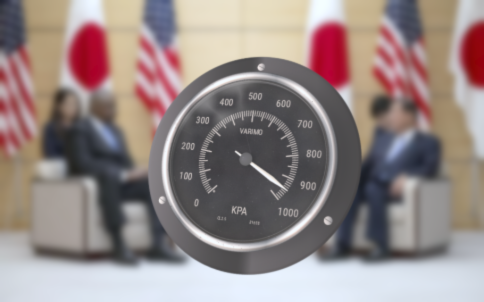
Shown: 950
